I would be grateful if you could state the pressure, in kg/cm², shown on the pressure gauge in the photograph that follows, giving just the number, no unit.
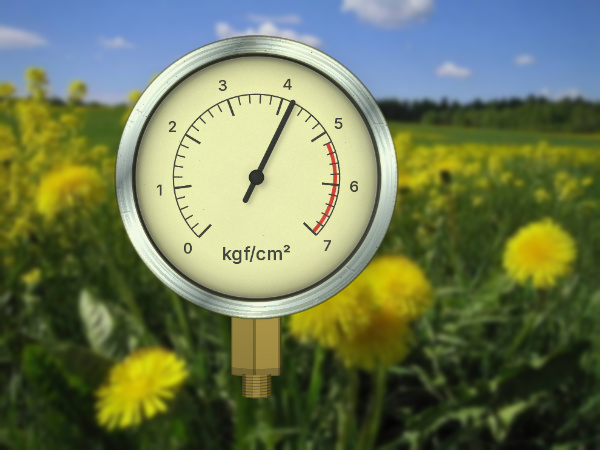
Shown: 4.2
